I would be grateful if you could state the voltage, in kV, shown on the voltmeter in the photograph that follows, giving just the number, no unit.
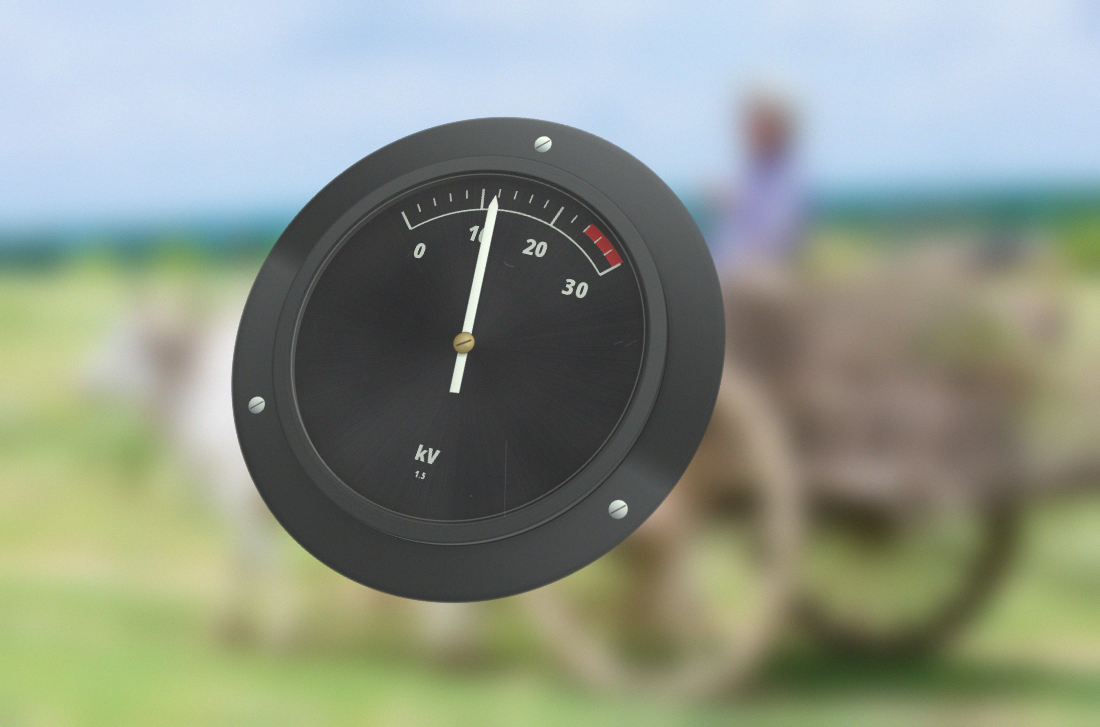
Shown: 12
